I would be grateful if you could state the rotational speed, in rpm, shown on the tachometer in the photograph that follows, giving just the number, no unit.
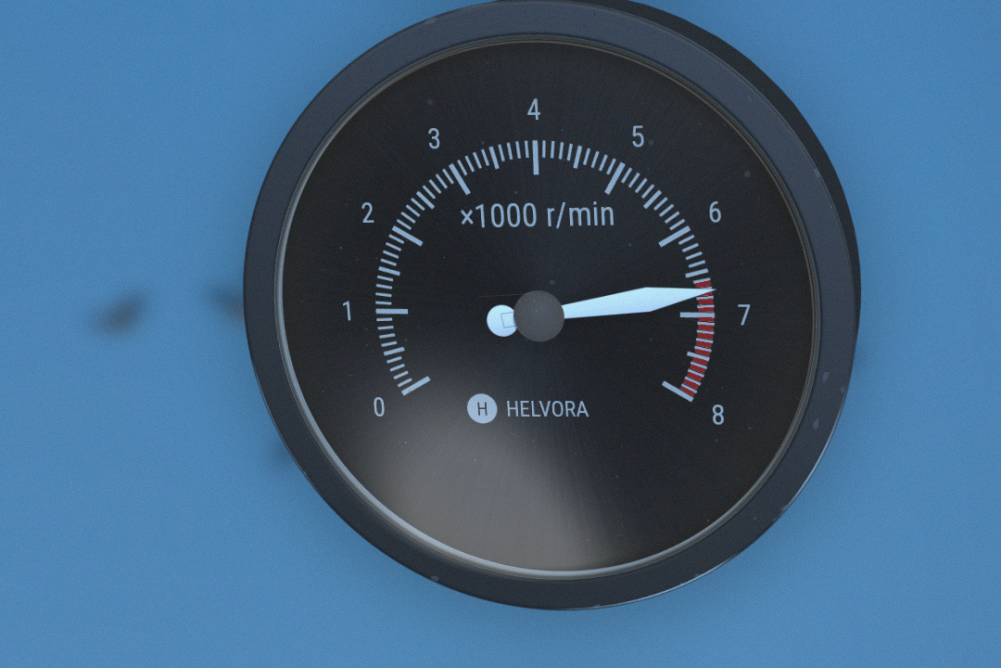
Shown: 6700
